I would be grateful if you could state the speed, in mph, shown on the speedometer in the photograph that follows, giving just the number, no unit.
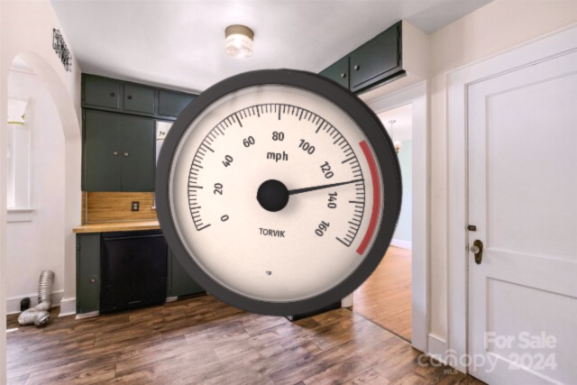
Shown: 130
